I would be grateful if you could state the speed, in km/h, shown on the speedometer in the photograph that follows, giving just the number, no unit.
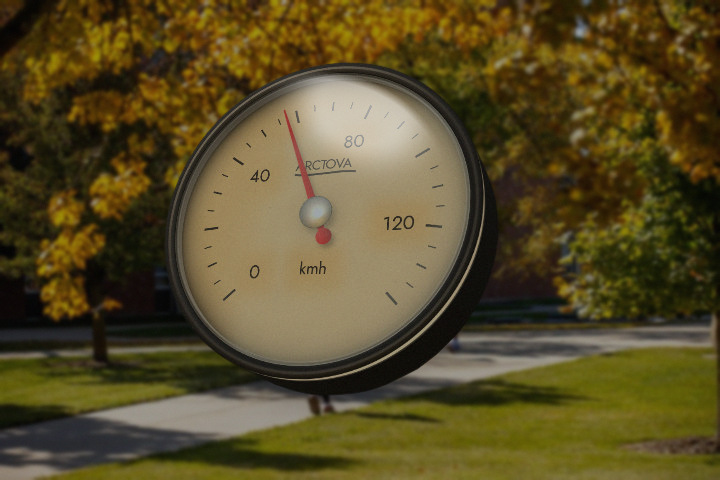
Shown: 57.5
